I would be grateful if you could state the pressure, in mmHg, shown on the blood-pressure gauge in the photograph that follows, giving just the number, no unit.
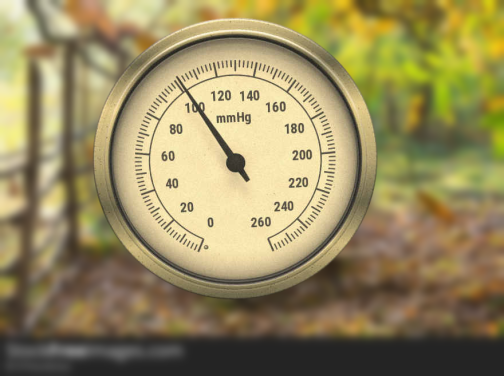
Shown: 102
